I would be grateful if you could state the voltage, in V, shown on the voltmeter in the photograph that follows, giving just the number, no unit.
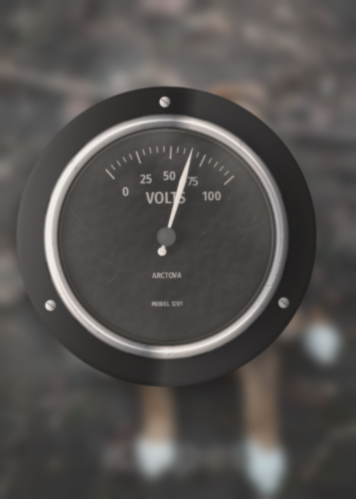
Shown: 65
